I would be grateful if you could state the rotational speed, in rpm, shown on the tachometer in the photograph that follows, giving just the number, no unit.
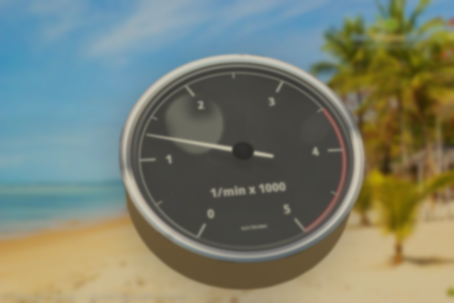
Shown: 1250
